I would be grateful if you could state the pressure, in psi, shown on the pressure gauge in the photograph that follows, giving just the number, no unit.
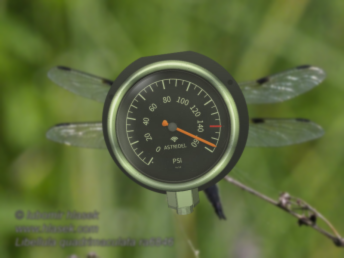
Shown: 155
